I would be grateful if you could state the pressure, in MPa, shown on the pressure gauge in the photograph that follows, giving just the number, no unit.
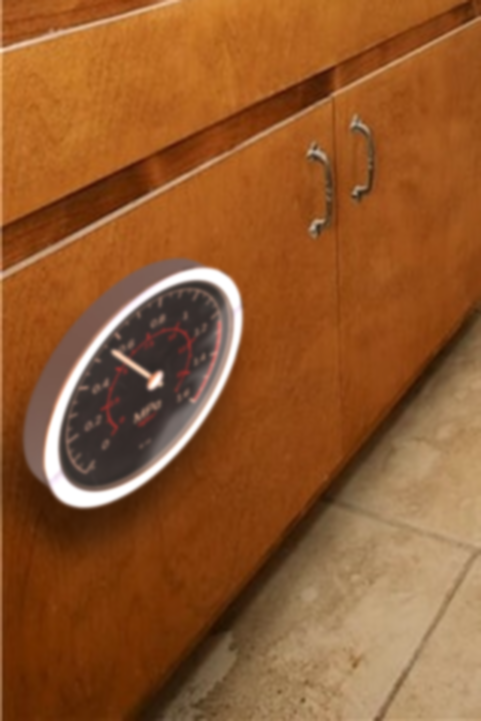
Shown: 0.55
